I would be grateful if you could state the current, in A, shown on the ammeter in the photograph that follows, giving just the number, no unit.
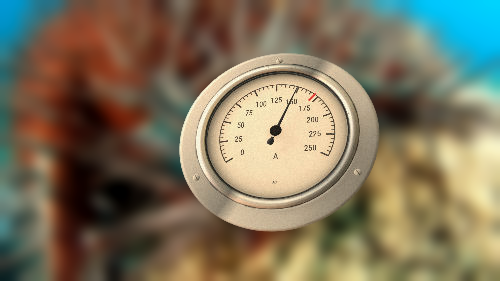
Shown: 150
